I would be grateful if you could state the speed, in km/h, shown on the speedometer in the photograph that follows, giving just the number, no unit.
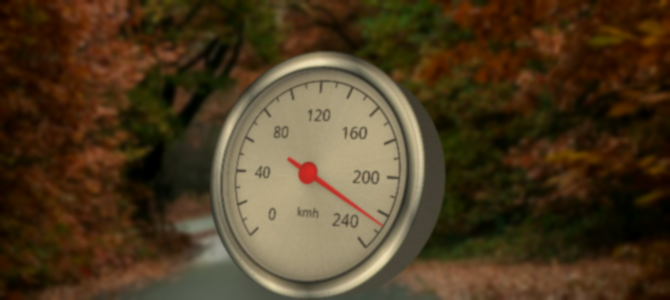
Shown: 225
